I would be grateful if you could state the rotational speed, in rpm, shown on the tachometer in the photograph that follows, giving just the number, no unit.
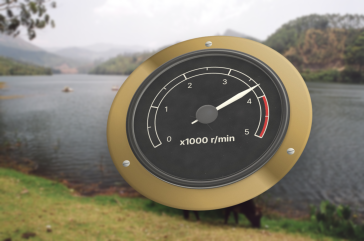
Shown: 3750
